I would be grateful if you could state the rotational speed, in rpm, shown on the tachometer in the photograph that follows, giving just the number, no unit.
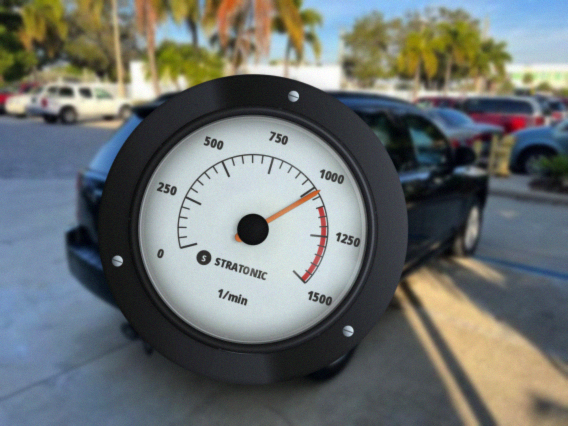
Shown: 1025
